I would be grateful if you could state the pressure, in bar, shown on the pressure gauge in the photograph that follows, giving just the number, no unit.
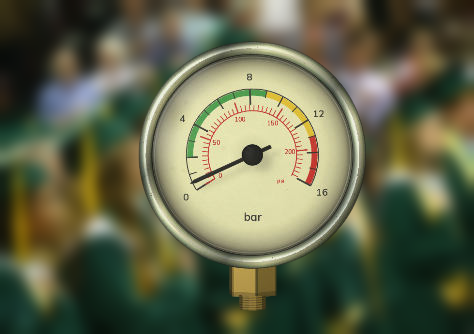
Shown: 0.5
